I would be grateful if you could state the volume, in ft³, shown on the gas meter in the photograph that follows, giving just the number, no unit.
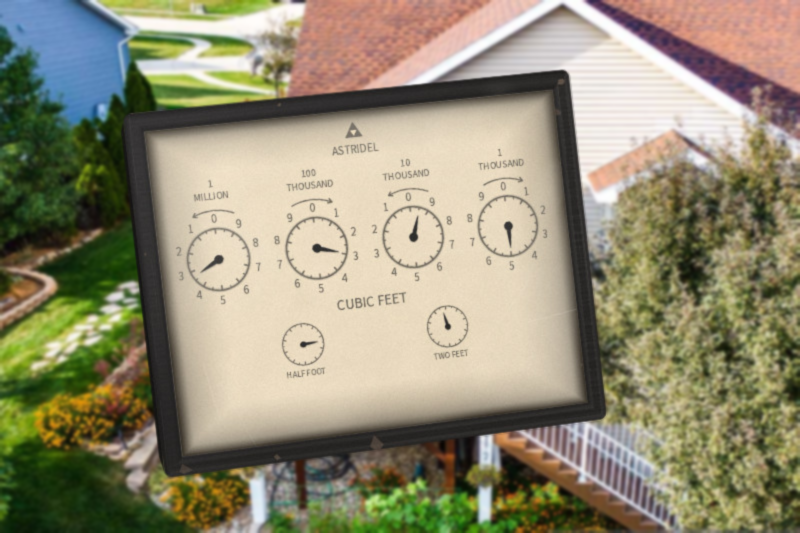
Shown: 329500
